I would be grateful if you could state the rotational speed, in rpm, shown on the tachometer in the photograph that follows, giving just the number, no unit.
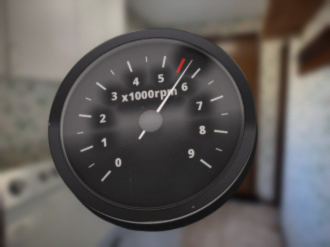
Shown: 5750
